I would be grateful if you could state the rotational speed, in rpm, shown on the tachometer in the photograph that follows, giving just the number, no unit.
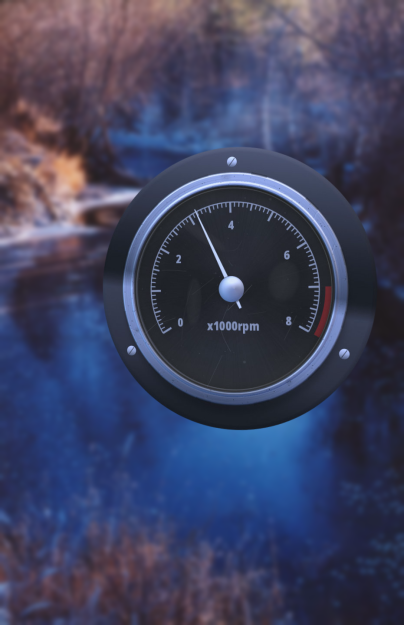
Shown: 3200
